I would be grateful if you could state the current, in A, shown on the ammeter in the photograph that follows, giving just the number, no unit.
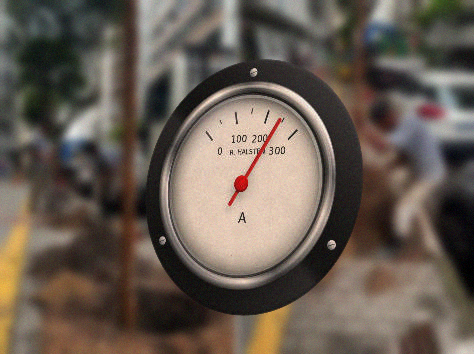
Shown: 250
